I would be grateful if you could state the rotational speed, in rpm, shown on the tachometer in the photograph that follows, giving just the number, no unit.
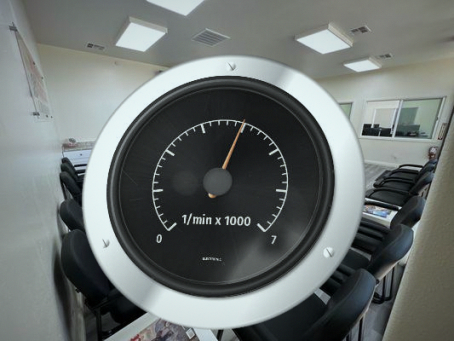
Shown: 4000
